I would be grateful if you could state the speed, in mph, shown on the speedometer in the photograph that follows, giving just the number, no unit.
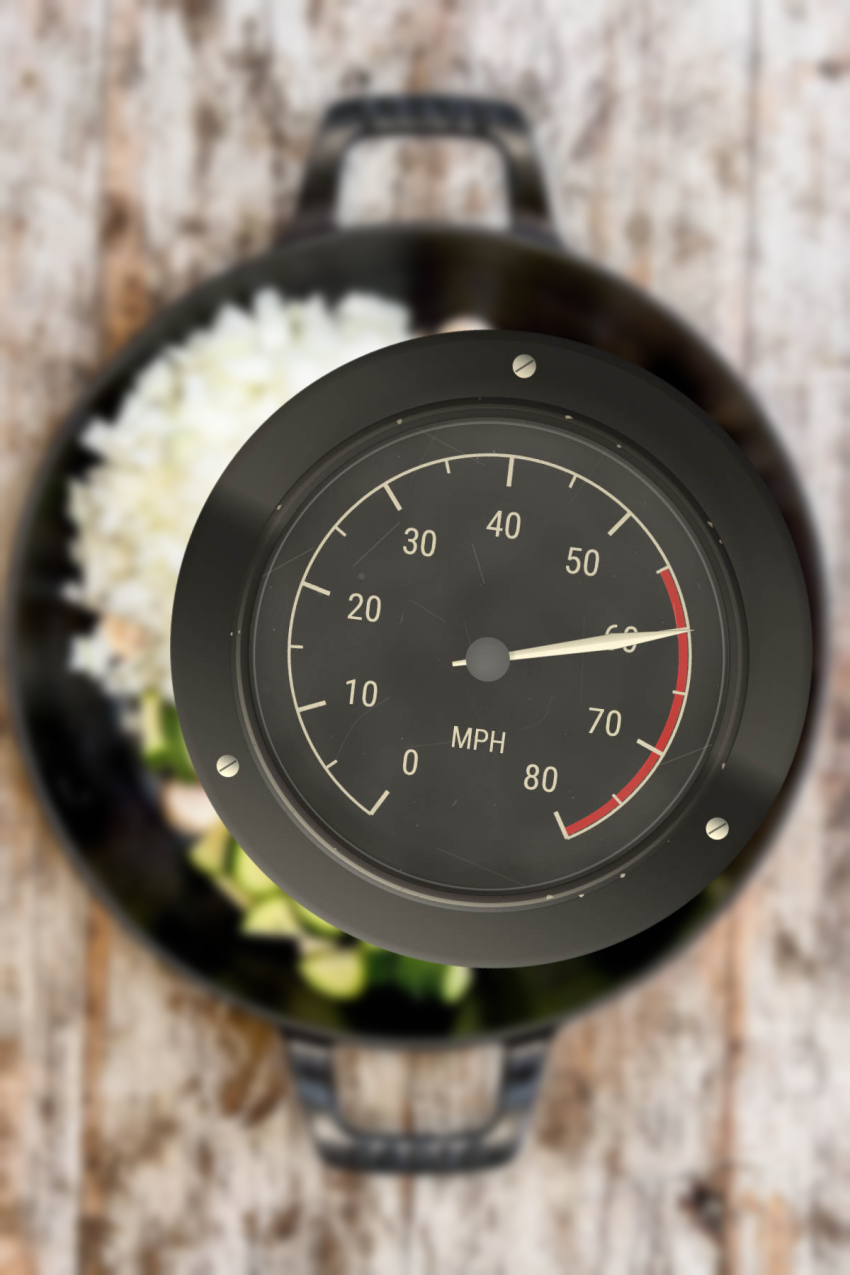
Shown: 60
